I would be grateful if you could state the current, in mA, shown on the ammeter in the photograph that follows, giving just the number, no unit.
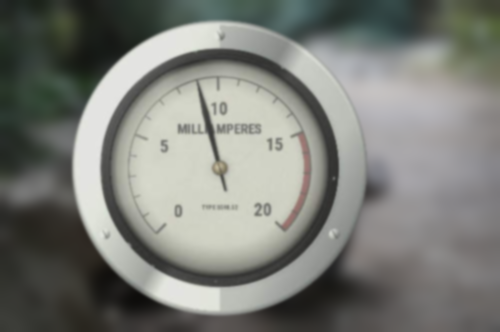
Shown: 9
